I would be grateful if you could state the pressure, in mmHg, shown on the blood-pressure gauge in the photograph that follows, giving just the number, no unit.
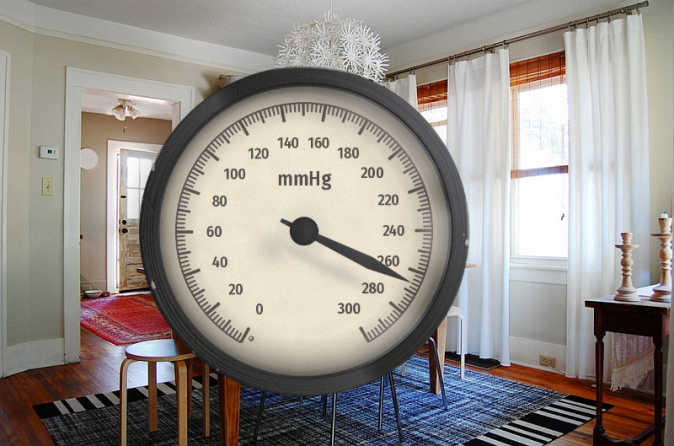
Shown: 266
